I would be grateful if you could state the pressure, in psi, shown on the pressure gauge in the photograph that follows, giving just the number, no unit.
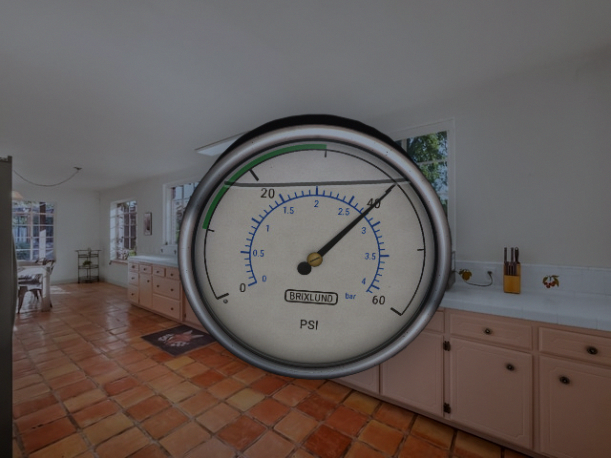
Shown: 40
